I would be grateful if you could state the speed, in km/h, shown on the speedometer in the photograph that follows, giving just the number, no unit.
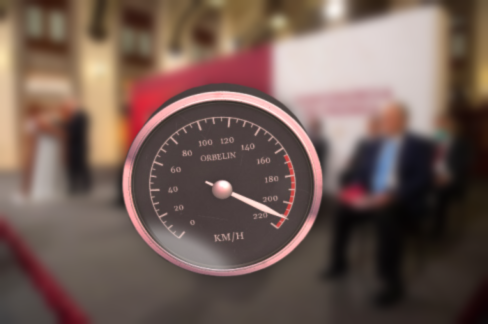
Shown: 210
